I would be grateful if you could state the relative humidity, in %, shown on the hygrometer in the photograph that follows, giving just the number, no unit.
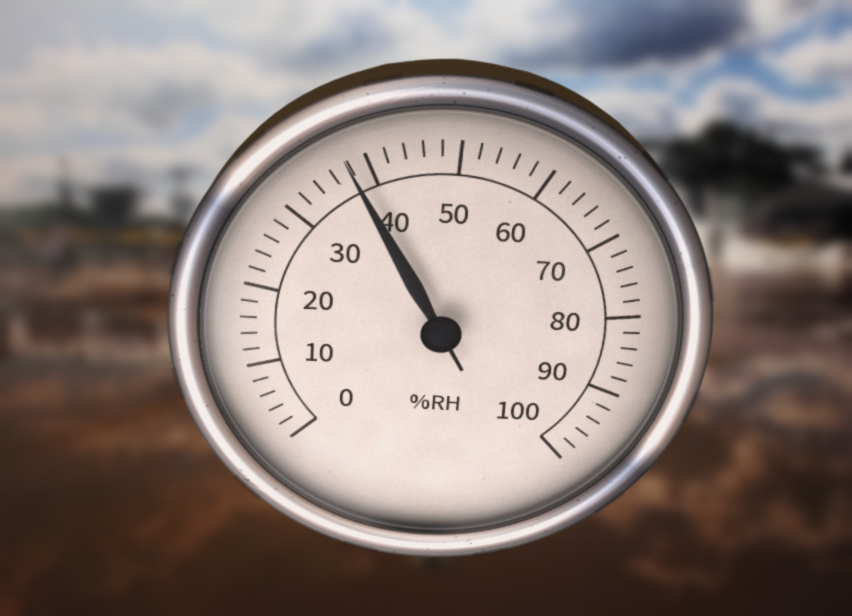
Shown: 38
